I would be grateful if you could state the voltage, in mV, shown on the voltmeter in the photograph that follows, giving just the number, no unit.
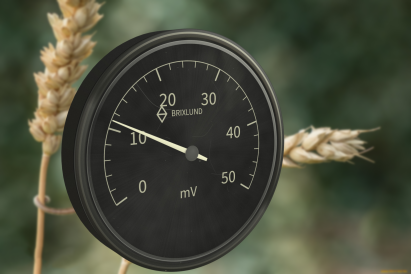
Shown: 11
